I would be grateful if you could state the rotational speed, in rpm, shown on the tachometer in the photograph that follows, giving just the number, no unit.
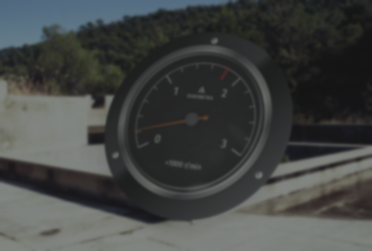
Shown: 200
